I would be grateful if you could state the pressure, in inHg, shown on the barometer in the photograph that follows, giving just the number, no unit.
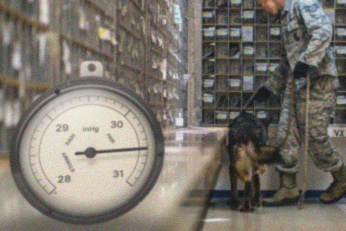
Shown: 30.5
